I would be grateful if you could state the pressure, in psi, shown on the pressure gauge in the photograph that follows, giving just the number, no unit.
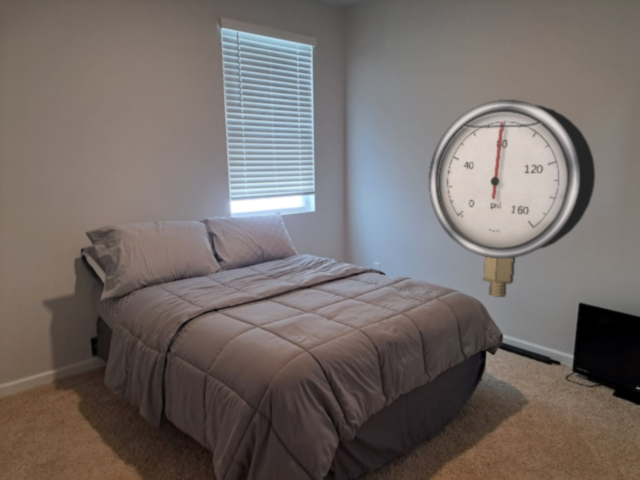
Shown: 80
